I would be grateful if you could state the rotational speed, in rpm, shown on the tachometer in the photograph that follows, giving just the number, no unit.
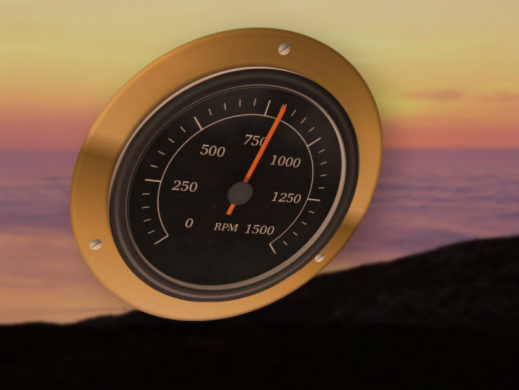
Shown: 800
